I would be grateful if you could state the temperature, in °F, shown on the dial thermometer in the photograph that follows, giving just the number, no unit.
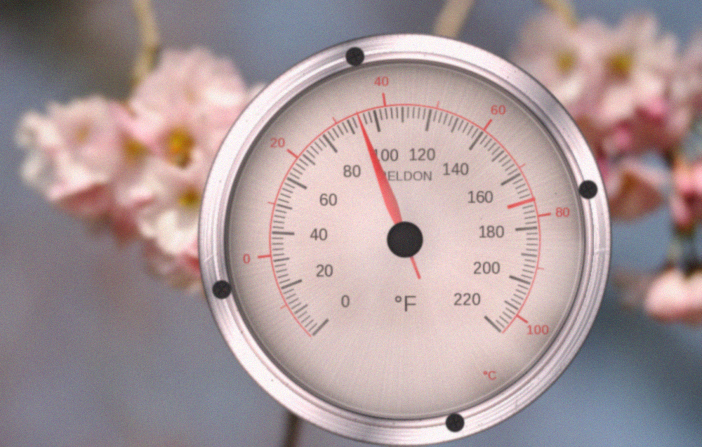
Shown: 94
